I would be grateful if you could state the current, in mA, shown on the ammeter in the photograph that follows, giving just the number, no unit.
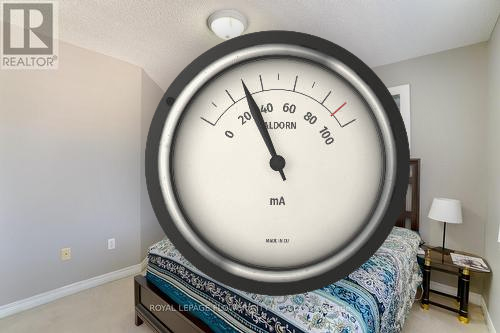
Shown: 30
